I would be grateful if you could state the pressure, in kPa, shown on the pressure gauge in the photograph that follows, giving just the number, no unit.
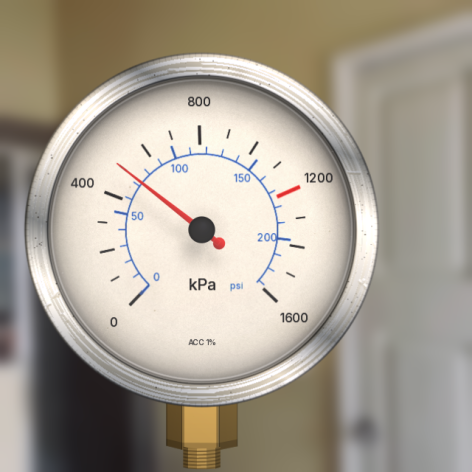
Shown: 500
